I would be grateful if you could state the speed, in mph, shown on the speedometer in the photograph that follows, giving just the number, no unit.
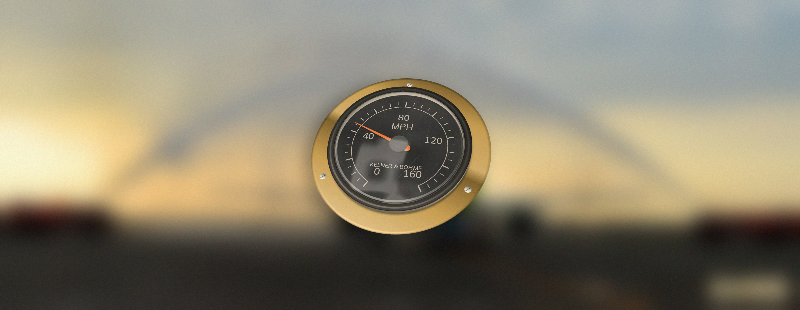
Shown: 45
